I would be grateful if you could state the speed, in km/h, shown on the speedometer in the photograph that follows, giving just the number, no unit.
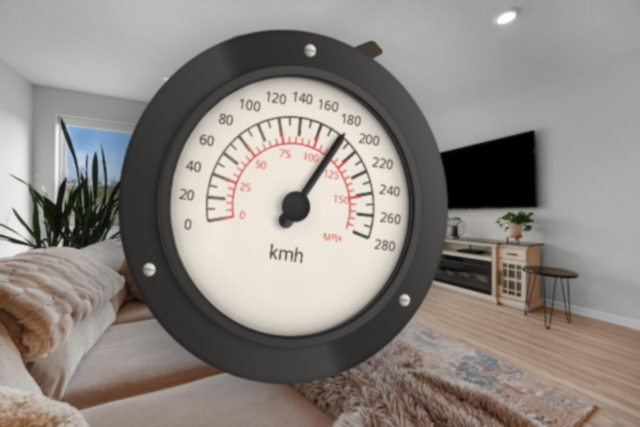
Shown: 180
